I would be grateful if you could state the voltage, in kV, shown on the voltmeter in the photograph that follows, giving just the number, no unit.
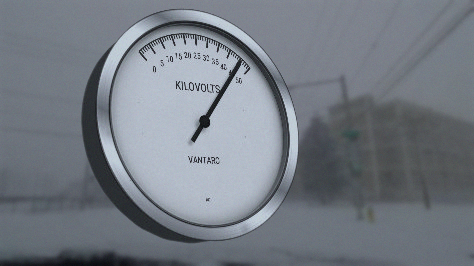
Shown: 45
